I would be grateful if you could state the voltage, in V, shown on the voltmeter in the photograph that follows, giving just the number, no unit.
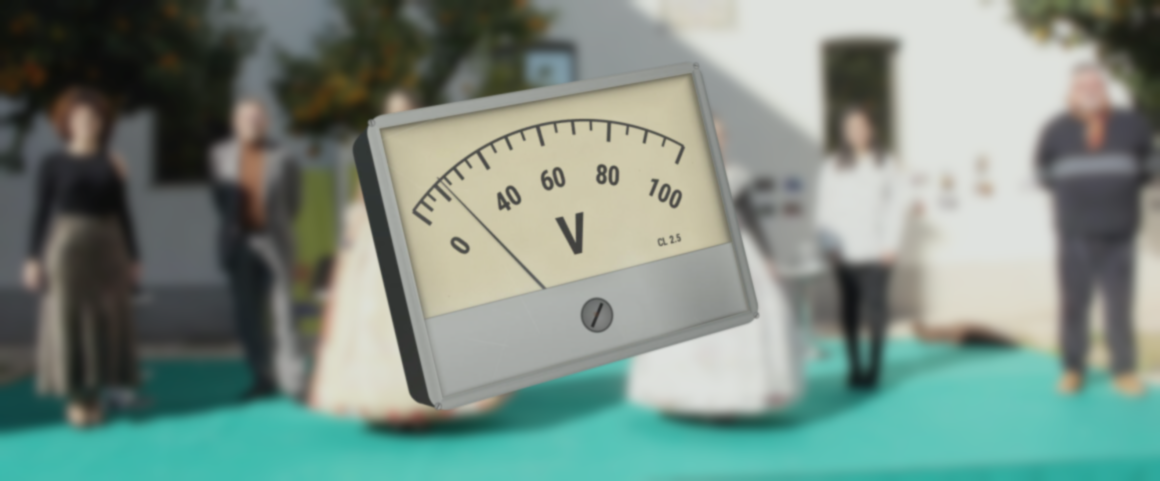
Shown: 22.5
